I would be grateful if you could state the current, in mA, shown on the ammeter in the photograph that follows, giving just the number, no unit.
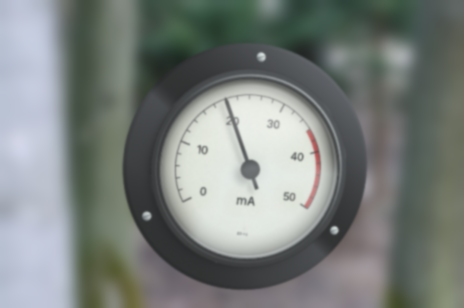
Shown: 20
